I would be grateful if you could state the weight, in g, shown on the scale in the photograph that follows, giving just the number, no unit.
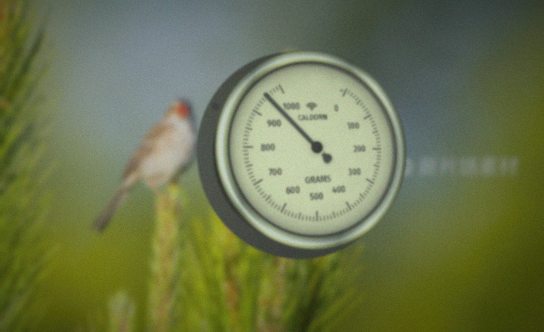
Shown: 950
